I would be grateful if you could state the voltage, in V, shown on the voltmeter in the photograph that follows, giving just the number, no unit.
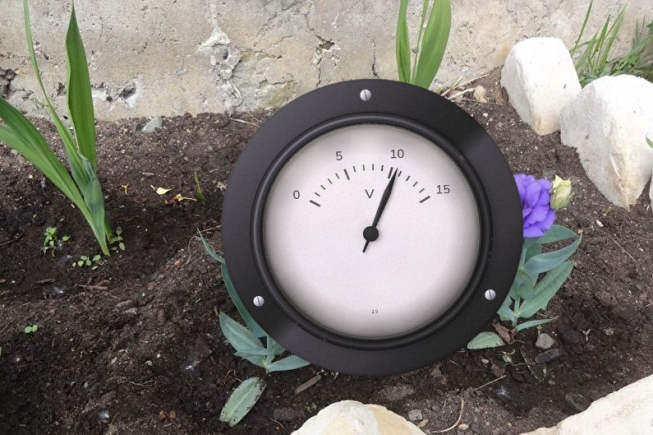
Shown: 10.5
